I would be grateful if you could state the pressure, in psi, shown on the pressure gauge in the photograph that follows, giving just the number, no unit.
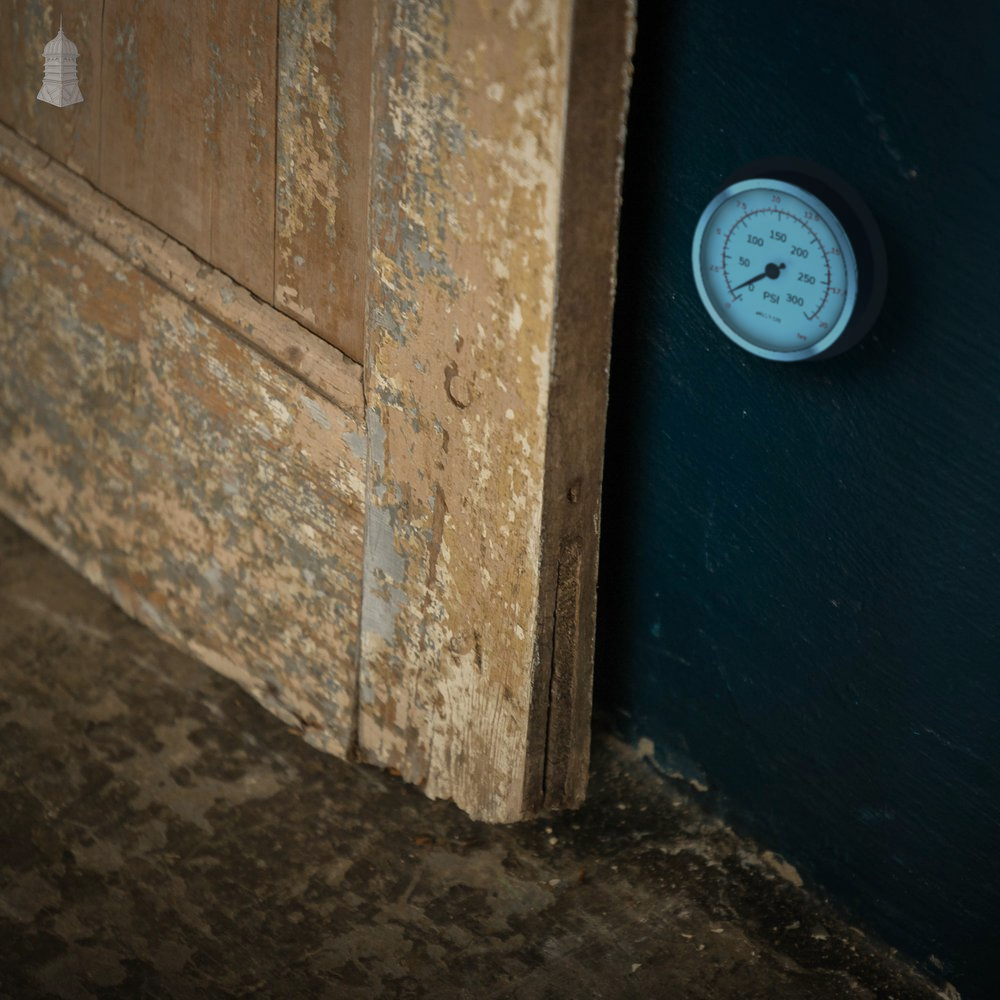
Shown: 10
